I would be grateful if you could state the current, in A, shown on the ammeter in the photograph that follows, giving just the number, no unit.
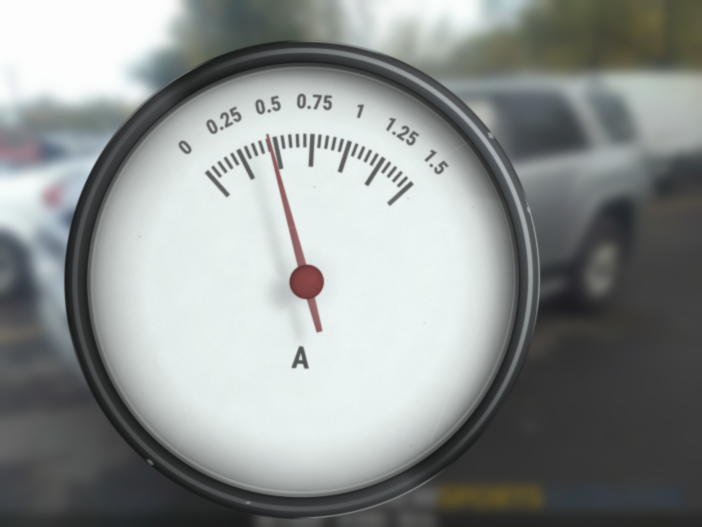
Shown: 0.45
